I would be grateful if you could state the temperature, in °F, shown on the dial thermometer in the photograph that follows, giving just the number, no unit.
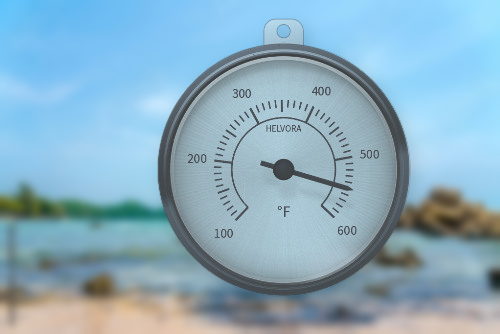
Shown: 550
